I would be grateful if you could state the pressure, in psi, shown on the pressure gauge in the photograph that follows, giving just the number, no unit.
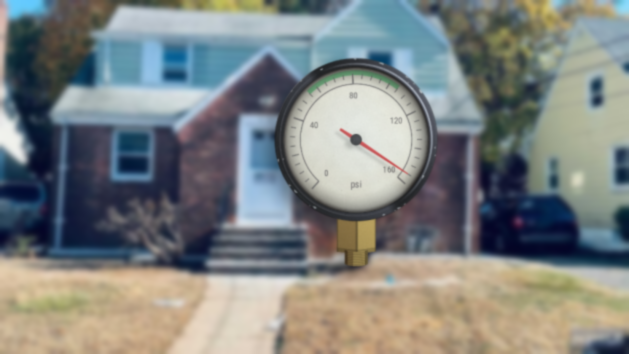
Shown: 155
